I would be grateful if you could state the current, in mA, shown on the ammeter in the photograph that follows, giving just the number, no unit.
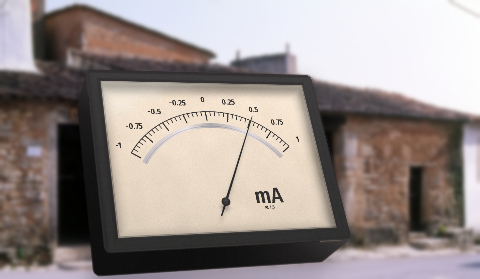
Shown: 0.5
